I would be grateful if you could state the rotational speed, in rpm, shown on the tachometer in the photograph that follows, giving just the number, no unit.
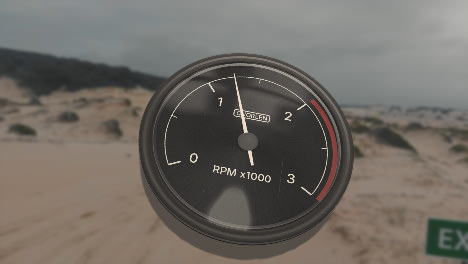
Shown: 1250
